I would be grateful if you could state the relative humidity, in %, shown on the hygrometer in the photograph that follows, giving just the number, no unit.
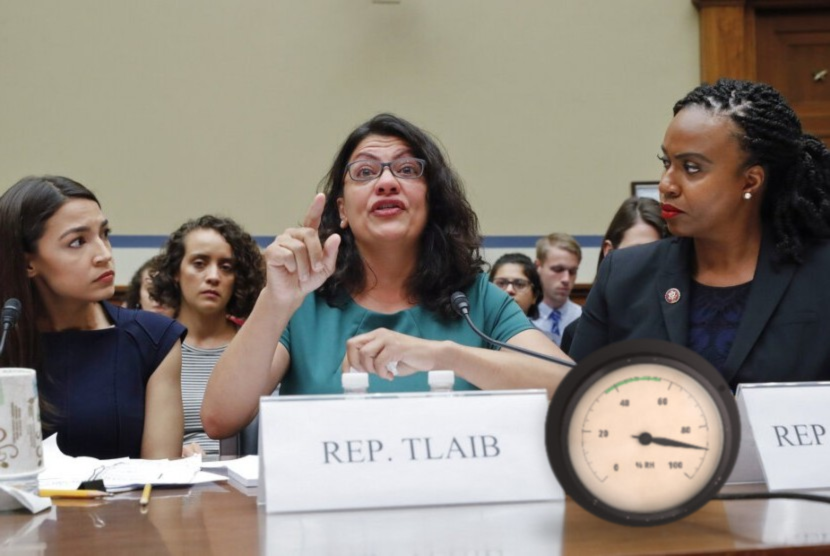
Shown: 88
